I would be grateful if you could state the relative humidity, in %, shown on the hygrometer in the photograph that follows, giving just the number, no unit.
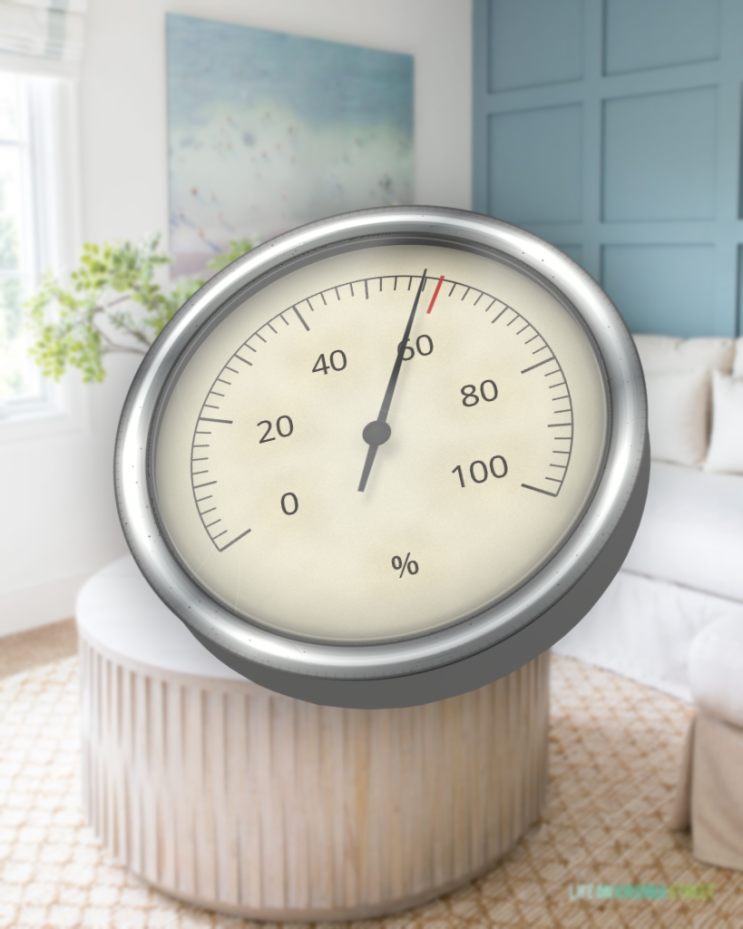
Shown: 58
